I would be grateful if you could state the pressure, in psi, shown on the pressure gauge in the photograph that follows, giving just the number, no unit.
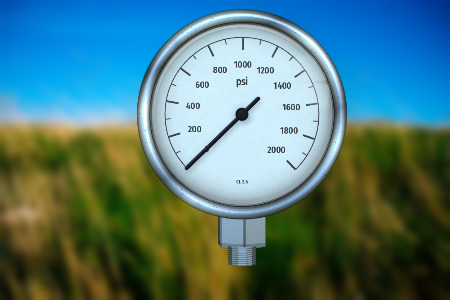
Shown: 0
